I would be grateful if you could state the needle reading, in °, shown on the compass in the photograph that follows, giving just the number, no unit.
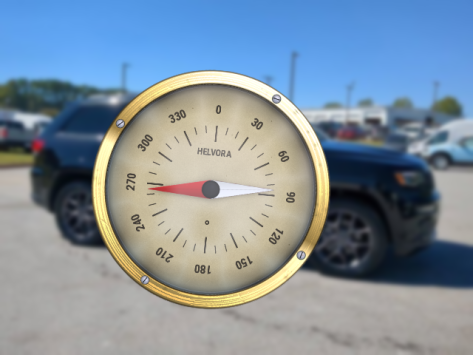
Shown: 265
